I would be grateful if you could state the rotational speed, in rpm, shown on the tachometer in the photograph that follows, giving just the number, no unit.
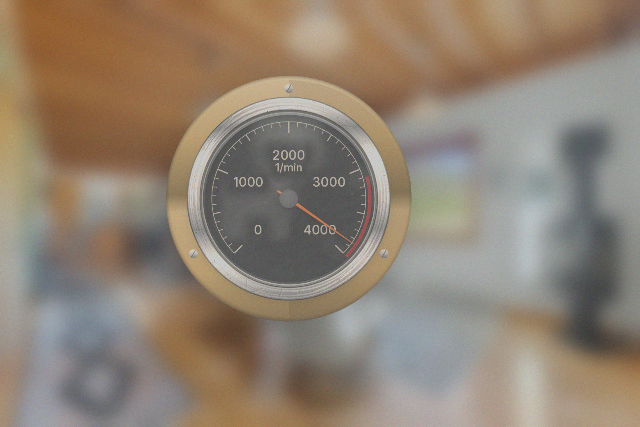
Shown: 3850
